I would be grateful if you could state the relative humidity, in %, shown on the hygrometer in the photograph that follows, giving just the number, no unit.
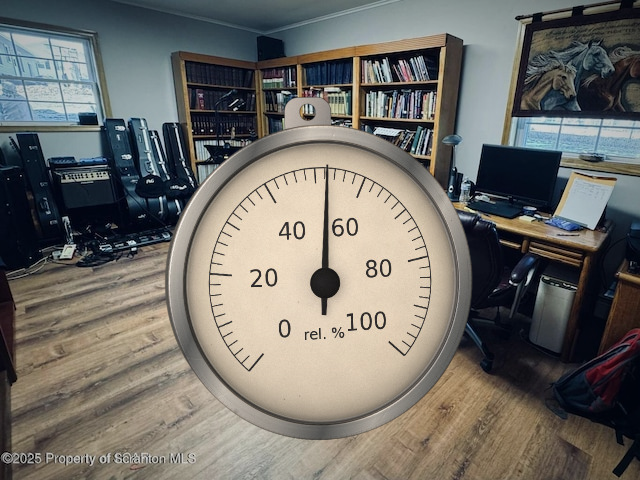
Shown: 52
